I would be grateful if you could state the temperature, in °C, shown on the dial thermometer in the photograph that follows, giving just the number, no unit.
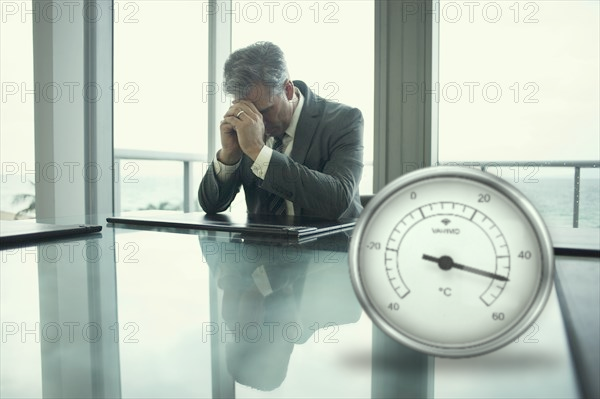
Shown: 48
